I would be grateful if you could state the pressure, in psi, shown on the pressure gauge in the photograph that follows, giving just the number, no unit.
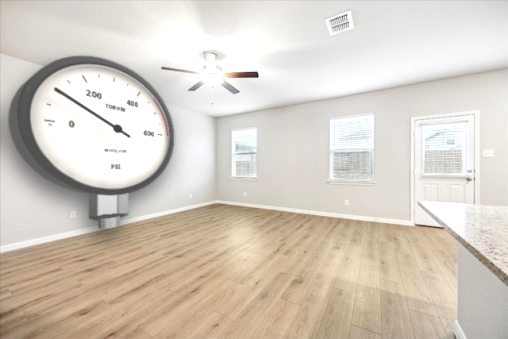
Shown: 100
